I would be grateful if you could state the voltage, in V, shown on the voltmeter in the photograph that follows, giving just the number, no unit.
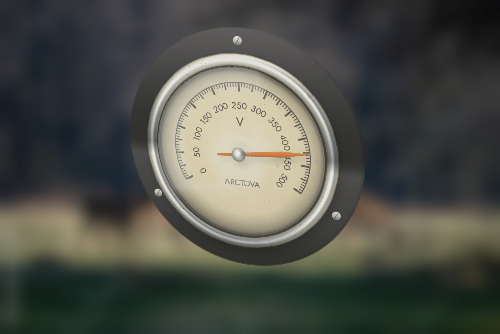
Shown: 425
